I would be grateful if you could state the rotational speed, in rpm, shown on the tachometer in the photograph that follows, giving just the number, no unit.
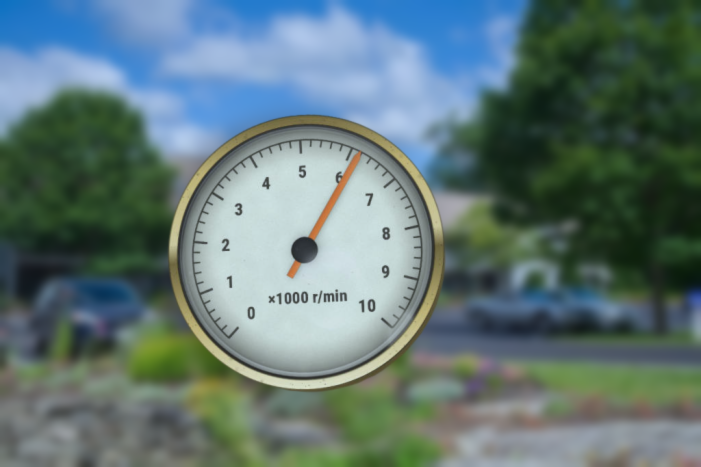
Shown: 6200
